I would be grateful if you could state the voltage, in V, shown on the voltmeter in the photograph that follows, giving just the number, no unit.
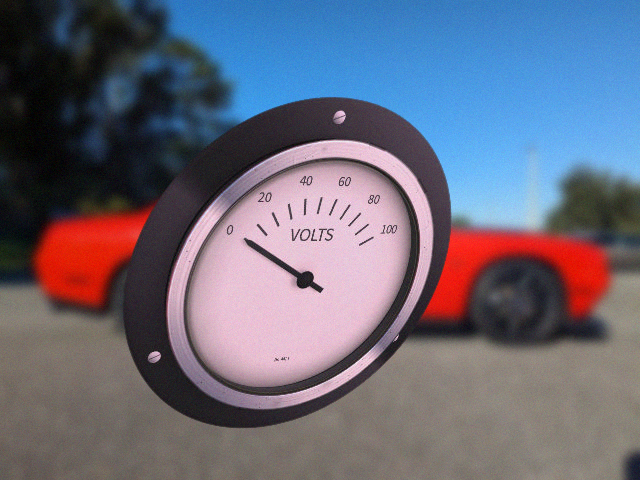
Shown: 0
